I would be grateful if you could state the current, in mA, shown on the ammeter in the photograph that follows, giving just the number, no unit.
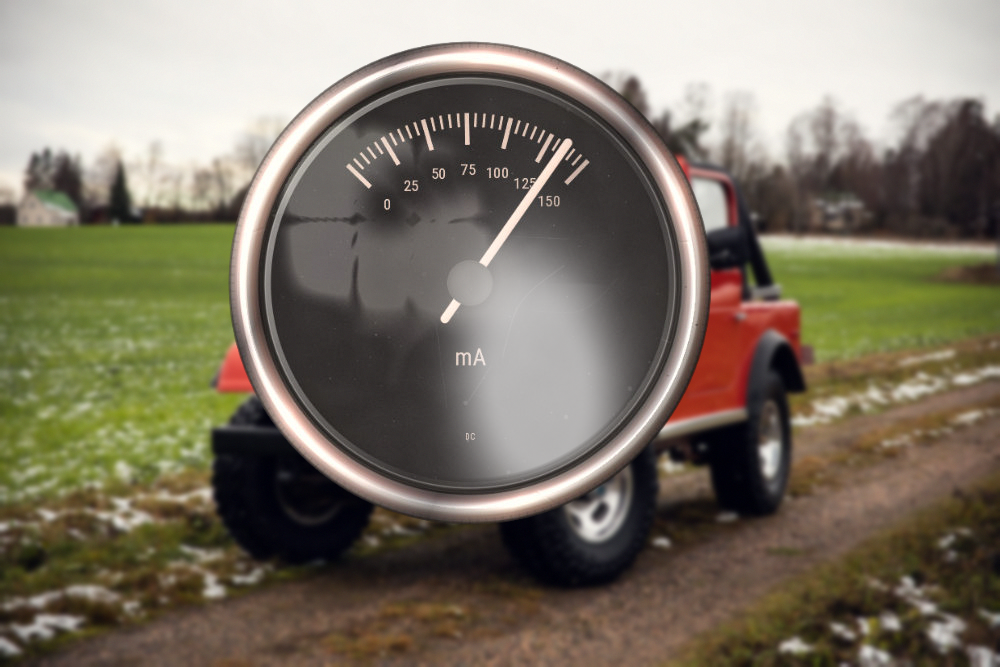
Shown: 135
